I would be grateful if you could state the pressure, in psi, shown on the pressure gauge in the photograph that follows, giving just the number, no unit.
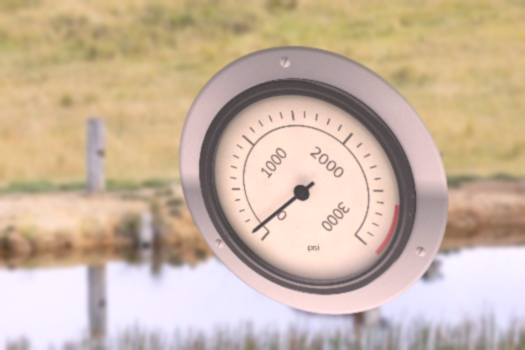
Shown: 100
